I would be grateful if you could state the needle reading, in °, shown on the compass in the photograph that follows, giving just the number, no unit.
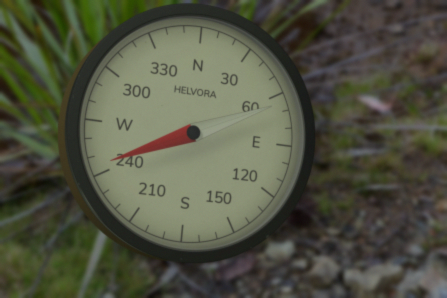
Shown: 245
